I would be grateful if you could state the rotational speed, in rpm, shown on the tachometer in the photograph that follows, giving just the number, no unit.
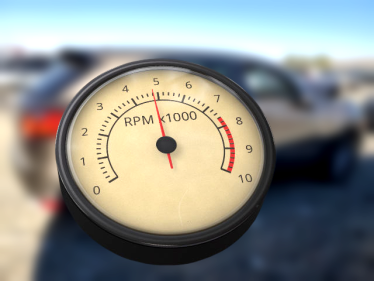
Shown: 4800
